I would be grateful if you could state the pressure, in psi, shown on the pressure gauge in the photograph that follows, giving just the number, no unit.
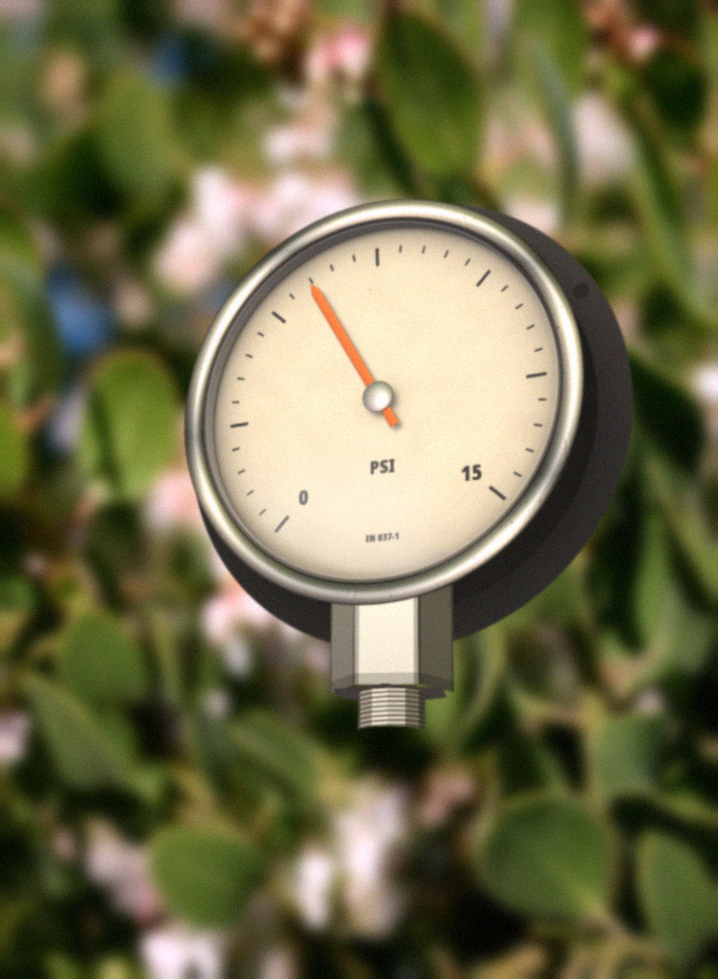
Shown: 6
